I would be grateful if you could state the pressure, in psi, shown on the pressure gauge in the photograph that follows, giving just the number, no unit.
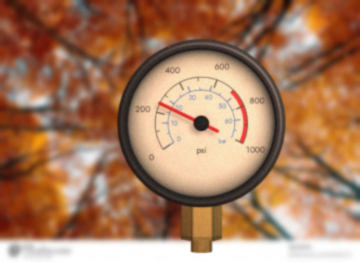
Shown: 250
